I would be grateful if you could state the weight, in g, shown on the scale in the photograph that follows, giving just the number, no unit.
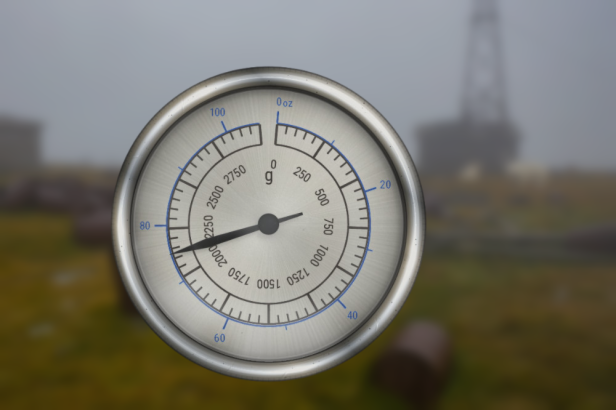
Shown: 2125
